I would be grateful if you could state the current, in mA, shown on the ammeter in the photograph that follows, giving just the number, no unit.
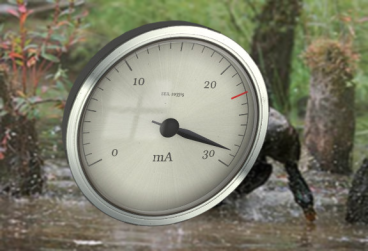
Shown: 28.5
